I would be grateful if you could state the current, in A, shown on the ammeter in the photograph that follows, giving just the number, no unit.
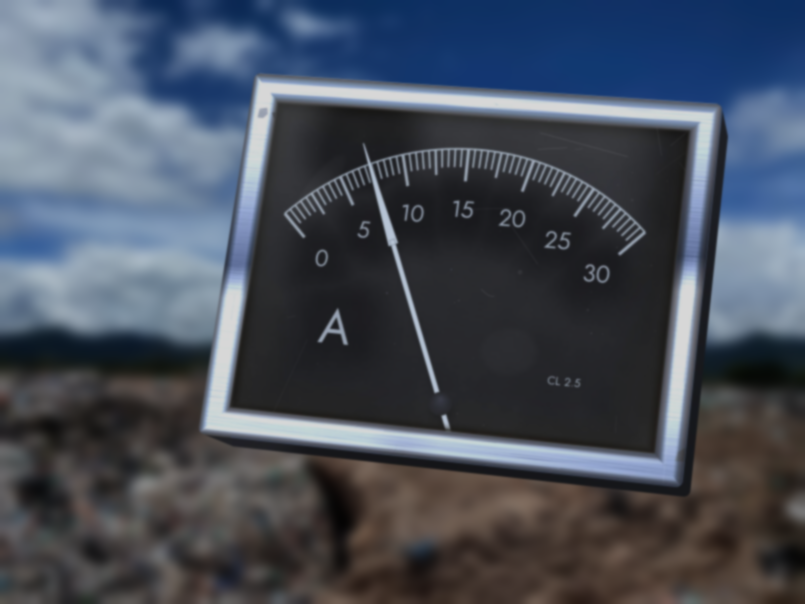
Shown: 7.5
